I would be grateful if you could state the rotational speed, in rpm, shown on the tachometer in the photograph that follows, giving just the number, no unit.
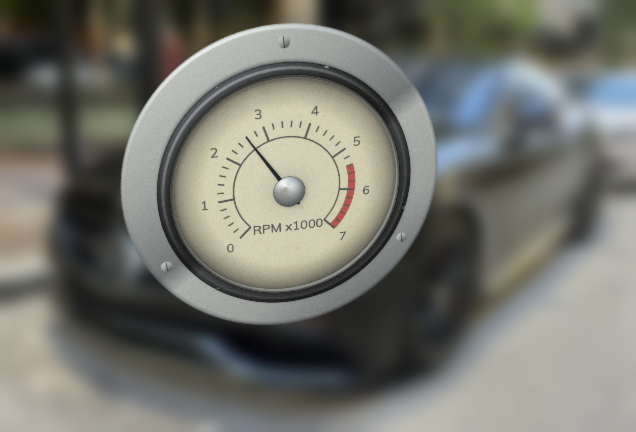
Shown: 2600
